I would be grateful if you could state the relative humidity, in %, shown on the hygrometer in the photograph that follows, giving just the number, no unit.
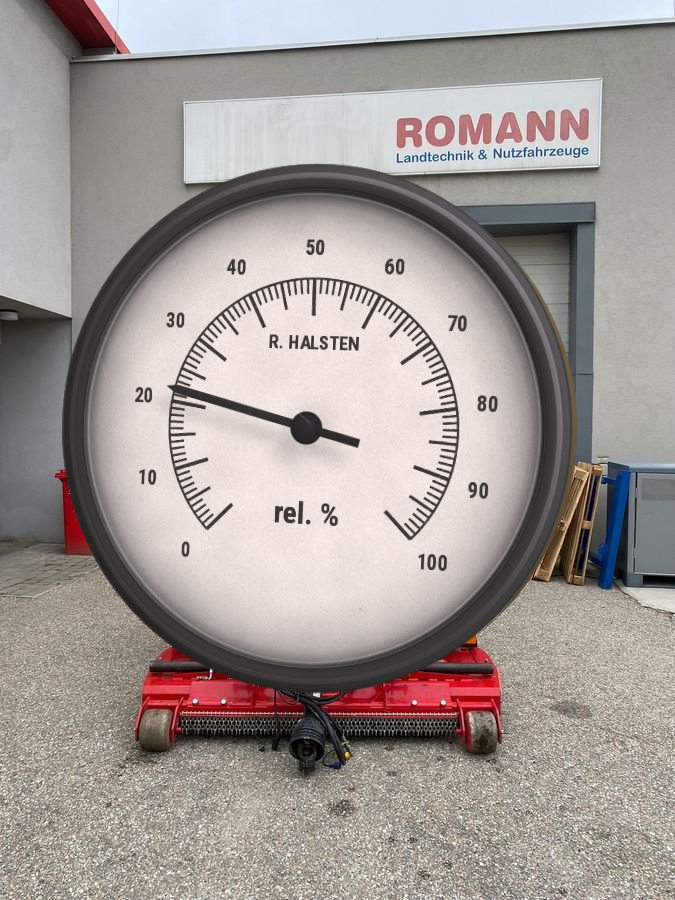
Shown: 22
